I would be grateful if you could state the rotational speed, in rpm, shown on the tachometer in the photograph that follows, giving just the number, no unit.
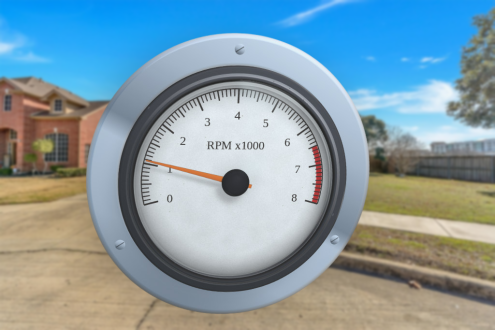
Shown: 1100
